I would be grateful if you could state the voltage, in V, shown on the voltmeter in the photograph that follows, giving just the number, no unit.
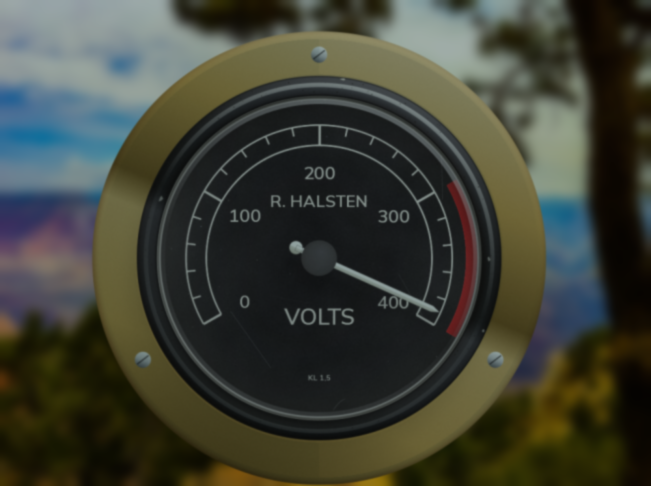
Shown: 390
